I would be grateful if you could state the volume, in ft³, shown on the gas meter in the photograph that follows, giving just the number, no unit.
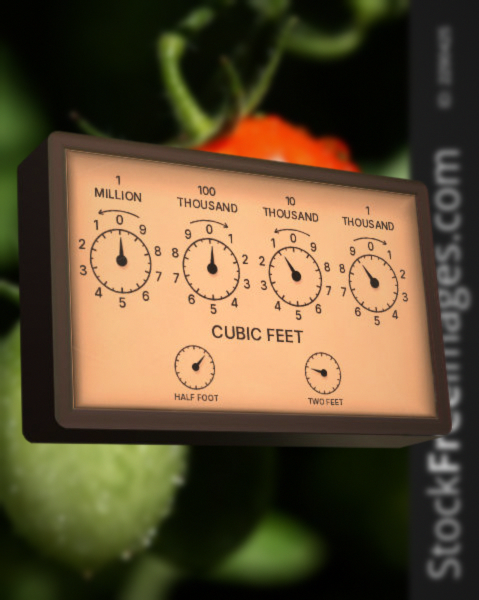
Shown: 900
